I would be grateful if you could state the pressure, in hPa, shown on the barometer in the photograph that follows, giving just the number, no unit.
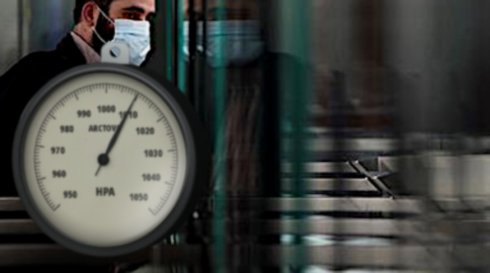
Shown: 1010
